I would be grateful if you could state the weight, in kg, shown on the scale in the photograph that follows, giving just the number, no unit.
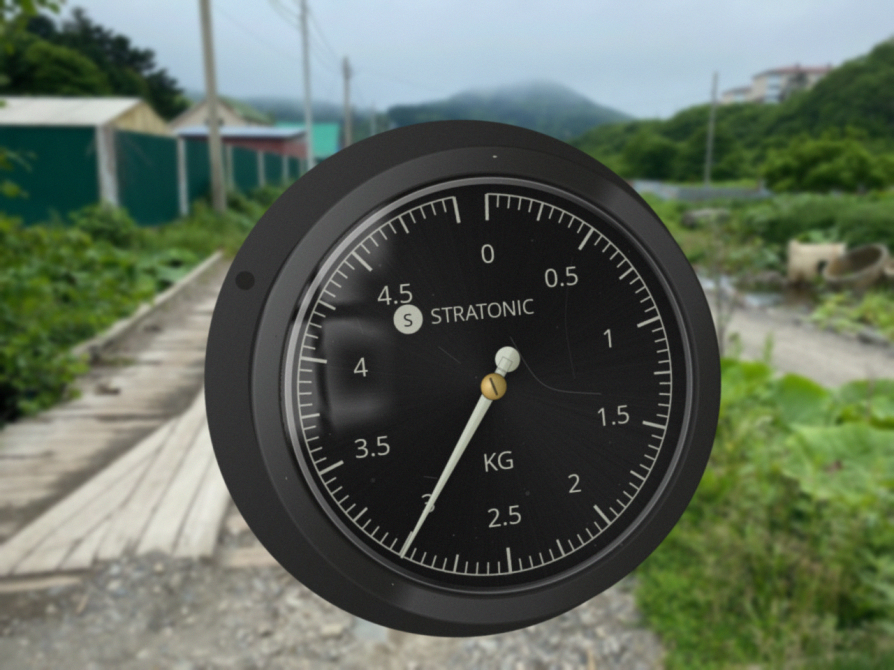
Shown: 3
